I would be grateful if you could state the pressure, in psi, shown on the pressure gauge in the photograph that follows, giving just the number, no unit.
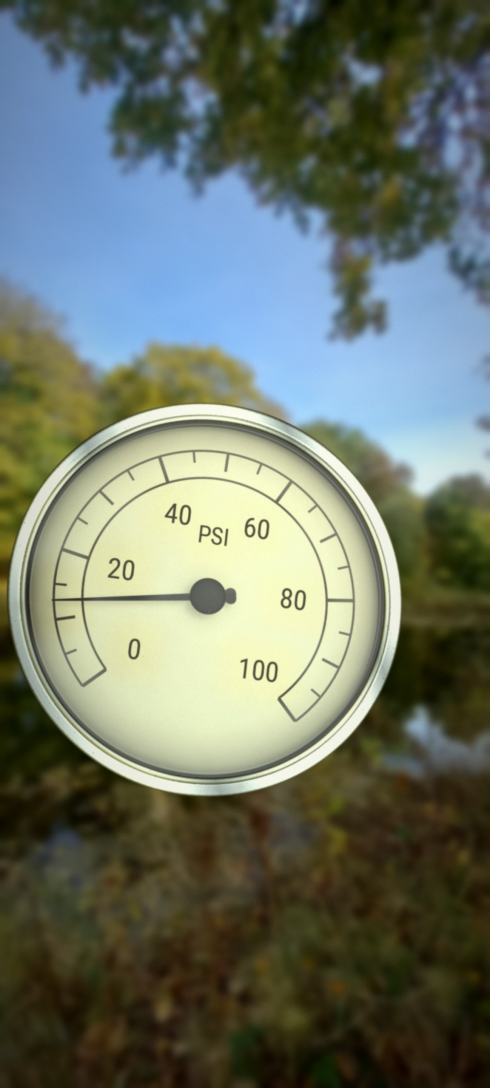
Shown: 12.5
